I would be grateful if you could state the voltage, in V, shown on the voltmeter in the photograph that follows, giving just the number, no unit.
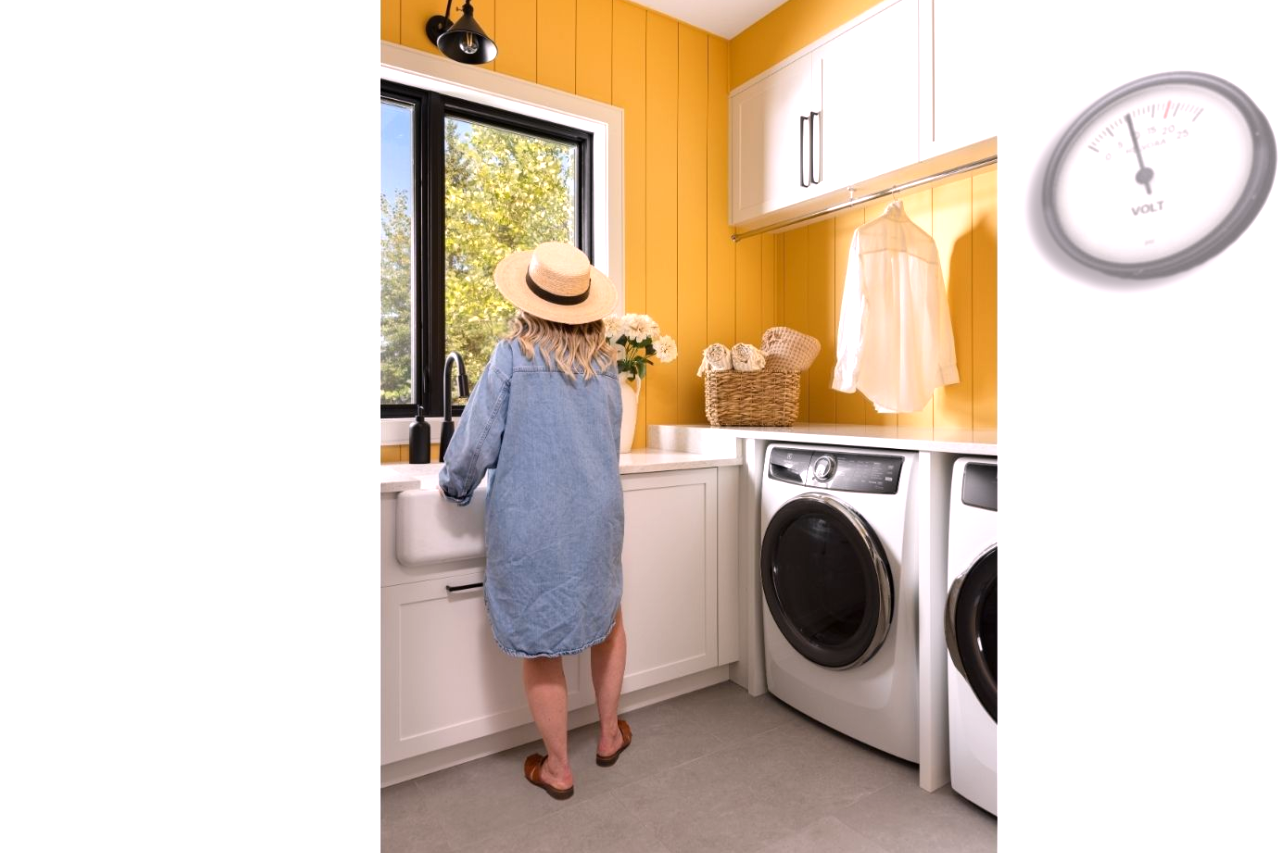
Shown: 10
